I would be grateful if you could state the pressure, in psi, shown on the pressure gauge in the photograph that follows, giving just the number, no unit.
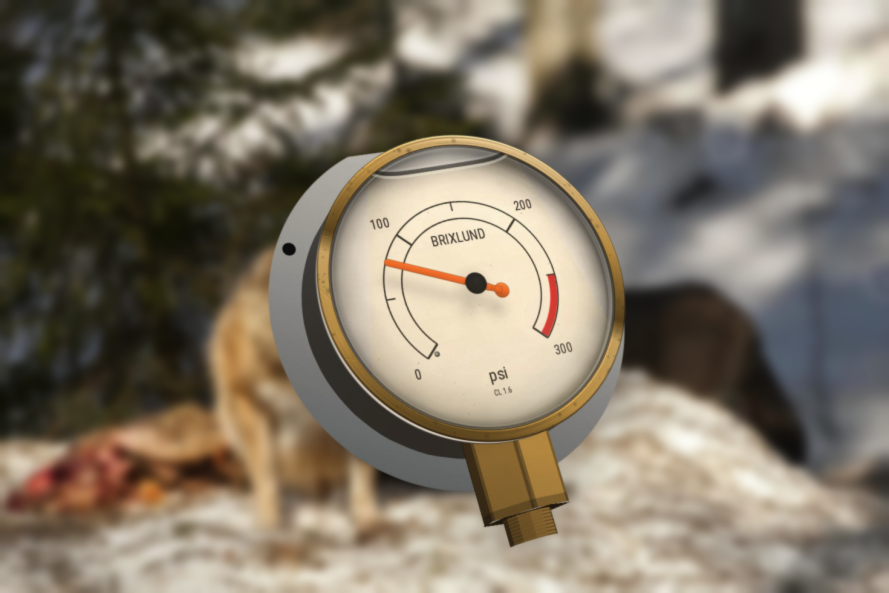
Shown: 75
